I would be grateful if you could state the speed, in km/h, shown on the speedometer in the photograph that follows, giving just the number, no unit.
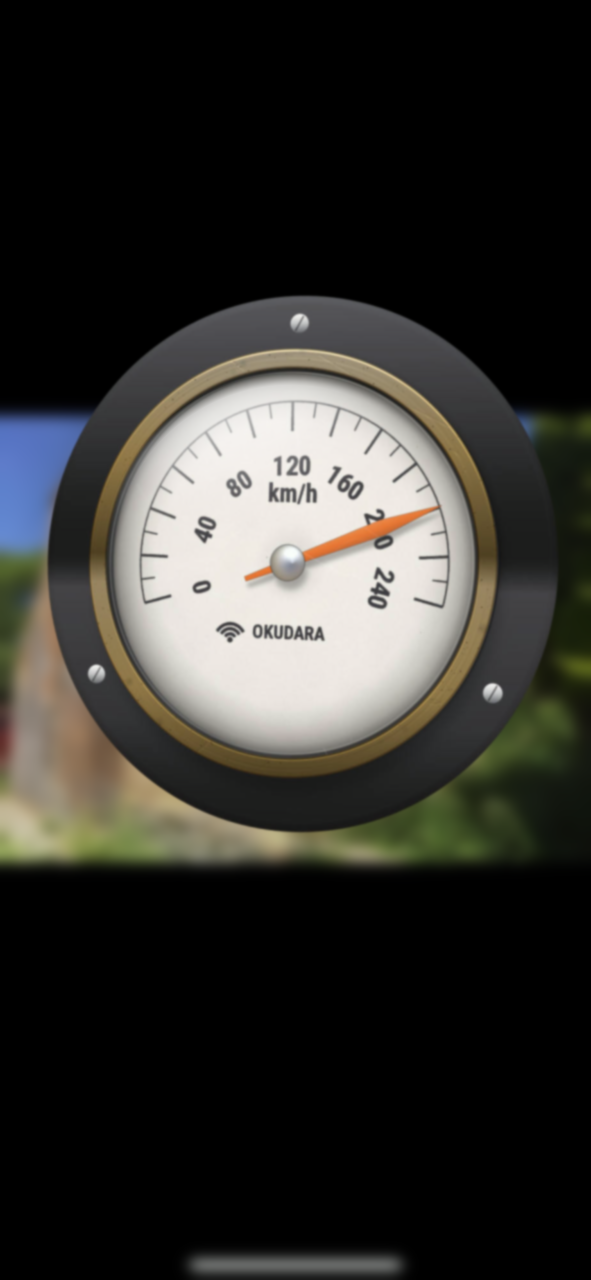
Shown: 200
